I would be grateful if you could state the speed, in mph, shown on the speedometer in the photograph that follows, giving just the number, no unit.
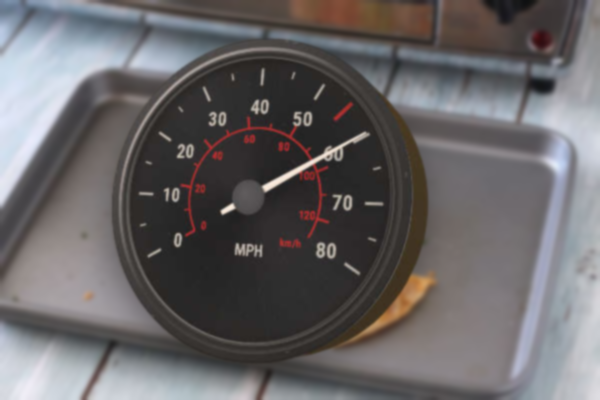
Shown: 60
